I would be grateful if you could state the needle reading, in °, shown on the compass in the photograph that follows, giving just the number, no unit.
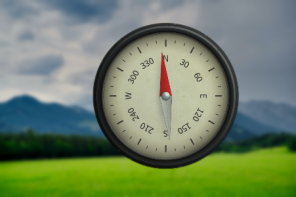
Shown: 355
